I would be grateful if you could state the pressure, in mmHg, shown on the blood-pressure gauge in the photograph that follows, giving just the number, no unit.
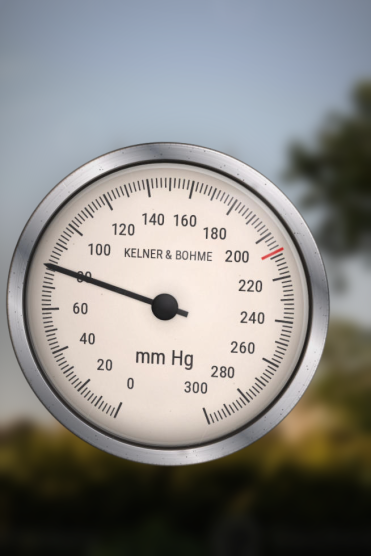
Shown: 80
